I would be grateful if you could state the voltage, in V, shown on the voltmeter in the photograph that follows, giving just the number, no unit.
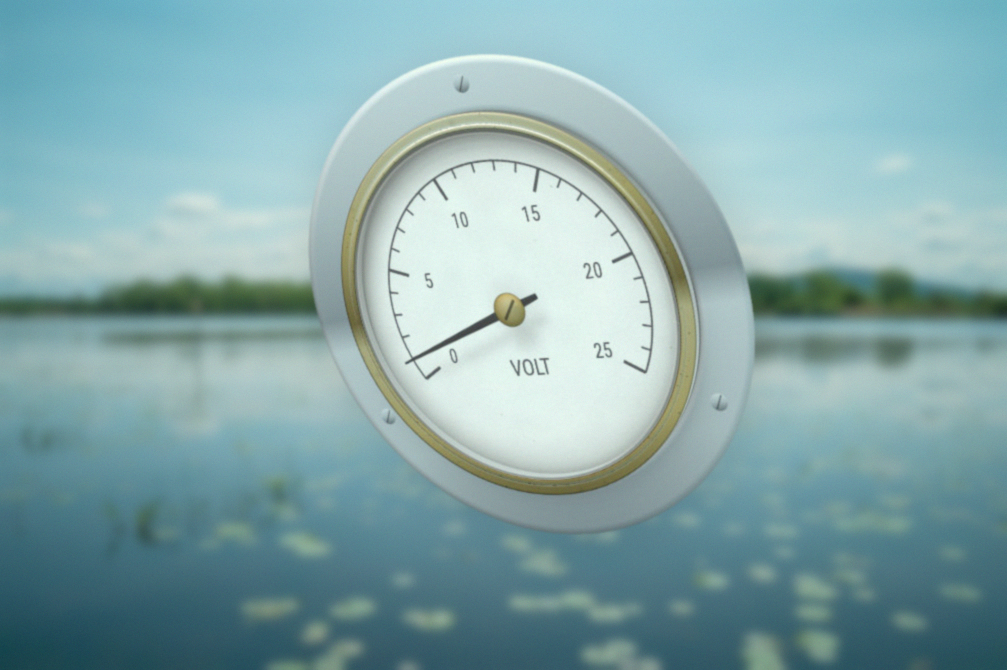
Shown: 1
